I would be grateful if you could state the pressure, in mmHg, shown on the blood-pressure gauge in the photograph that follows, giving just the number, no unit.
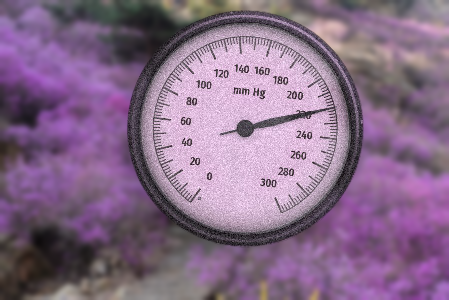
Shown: 220
